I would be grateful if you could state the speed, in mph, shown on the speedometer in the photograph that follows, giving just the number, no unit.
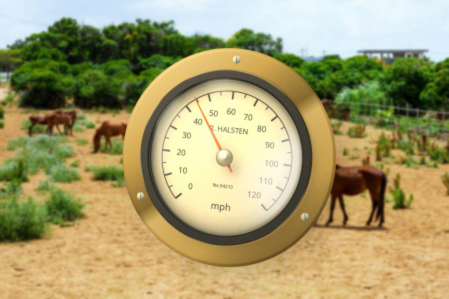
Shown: 45
